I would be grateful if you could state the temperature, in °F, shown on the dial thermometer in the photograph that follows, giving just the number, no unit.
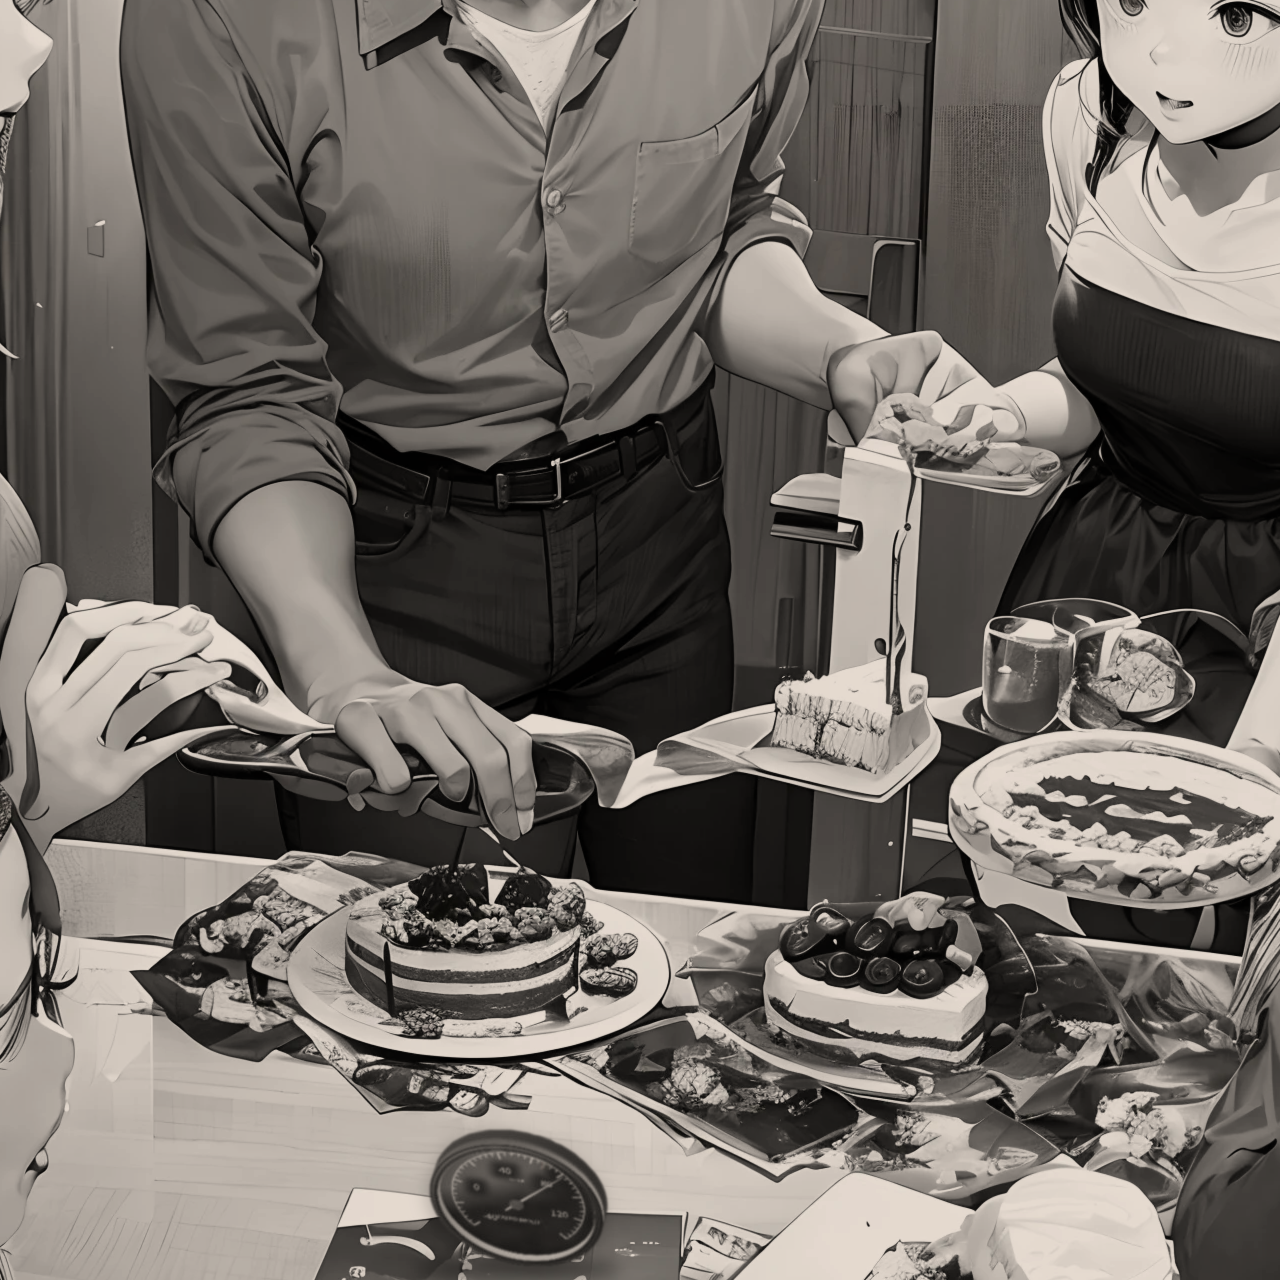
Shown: 80
